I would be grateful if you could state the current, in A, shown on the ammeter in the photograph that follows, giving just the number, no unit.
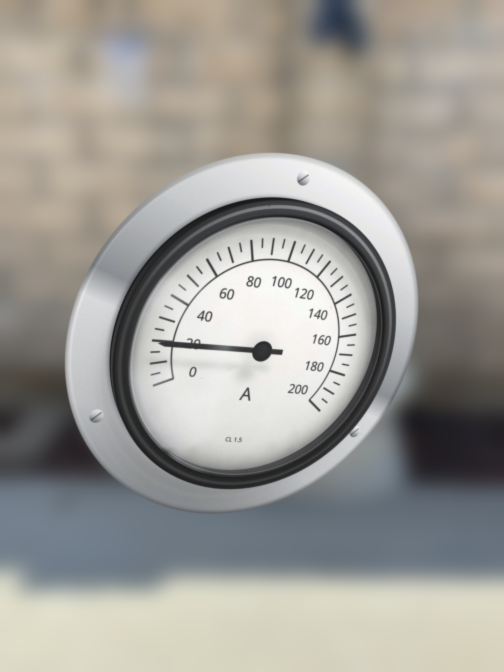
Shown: 20
